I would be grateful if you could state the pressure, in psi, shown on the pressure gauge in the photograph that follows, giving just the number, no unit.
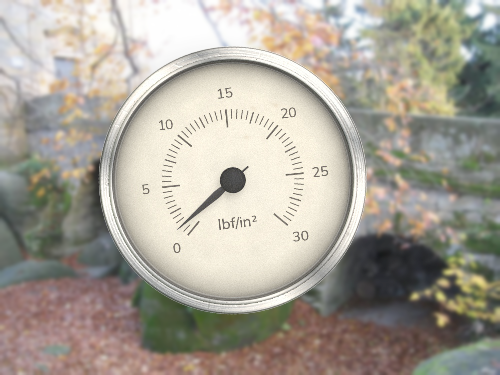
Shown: 1
